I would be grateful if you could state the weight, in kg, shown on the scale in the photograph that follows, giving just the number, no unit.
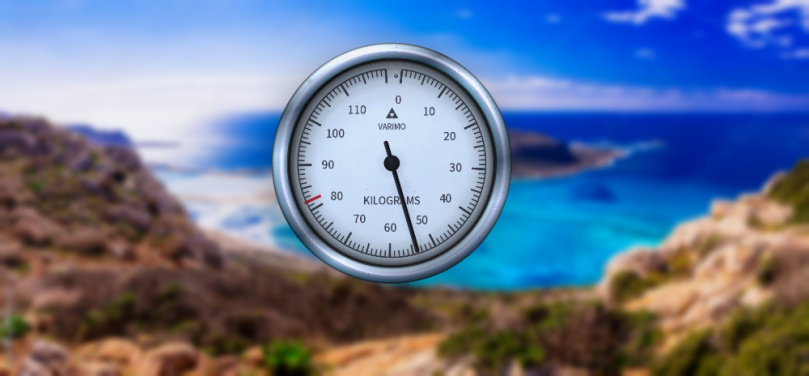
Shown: 54
